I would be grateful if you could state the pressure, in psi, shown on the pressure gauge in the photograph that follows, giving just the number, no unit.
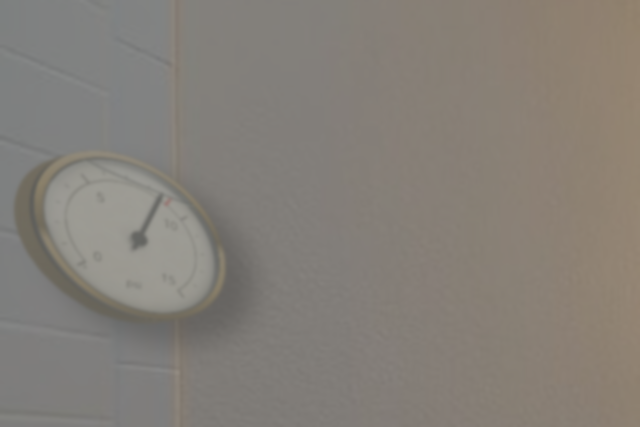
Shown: 8.5
